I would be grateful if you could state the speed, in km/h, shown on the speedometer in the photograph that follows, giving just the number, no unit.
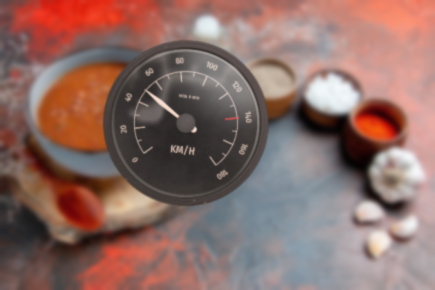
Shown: 50
